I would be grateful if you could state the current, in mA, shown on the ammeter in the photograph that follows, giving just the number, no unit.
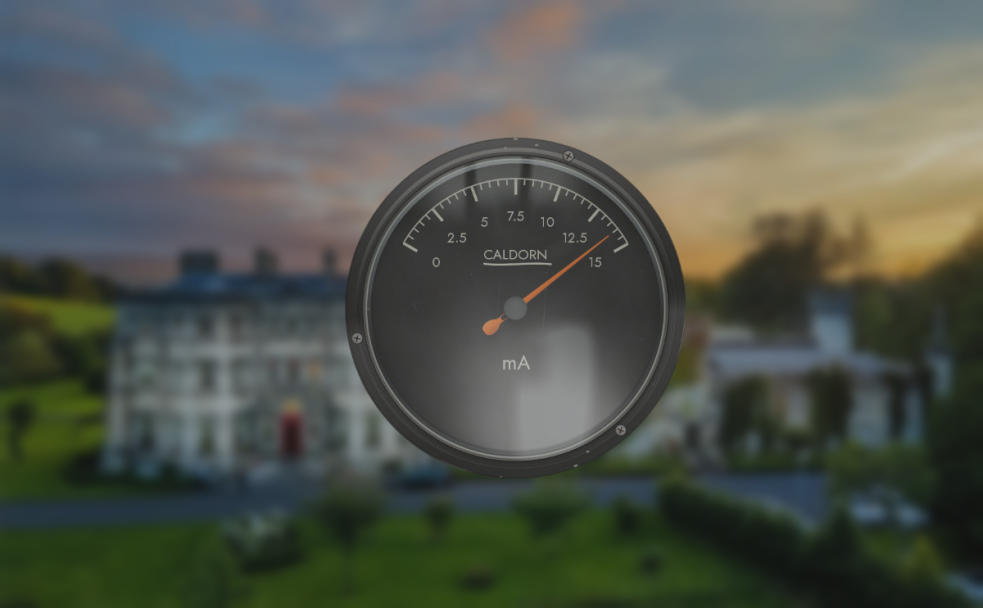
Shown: 14
